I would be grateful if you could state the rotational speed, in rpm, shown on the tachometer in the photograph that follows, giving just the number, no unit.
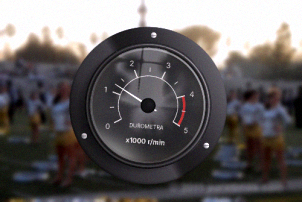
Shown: 1250
